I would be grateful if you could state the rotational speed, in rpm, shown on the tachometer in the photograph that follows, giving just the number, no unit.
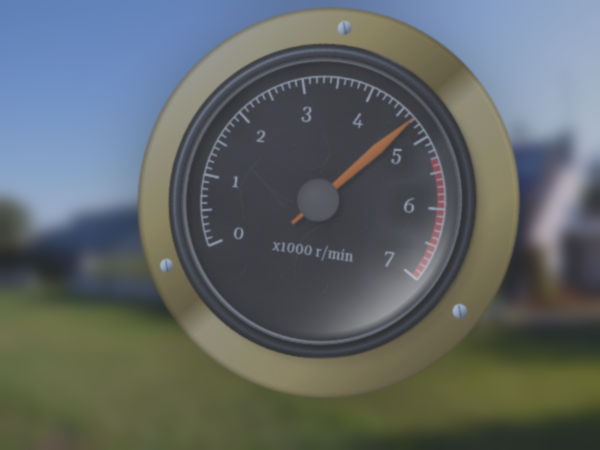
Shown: 4700
